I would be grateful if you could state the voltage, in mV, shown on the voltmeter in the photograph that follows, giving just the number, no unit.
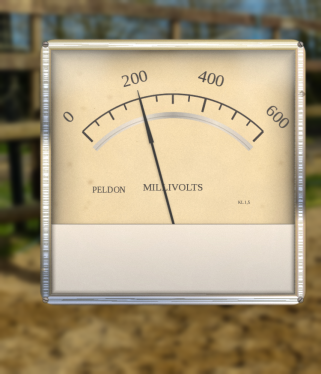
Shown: 200
